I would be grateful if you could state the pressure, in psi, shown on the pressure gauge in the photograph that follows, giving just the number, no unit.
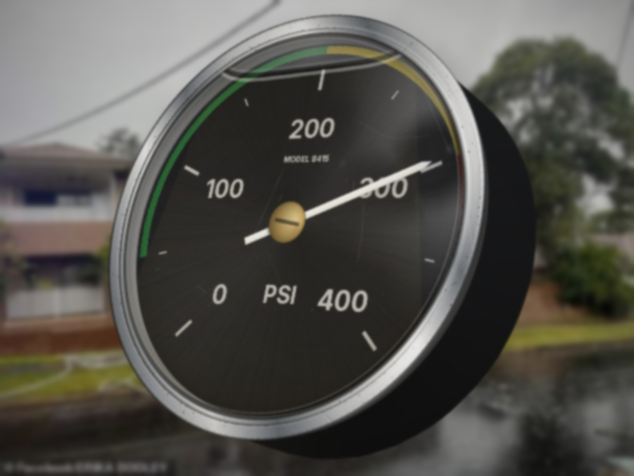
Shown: 300
